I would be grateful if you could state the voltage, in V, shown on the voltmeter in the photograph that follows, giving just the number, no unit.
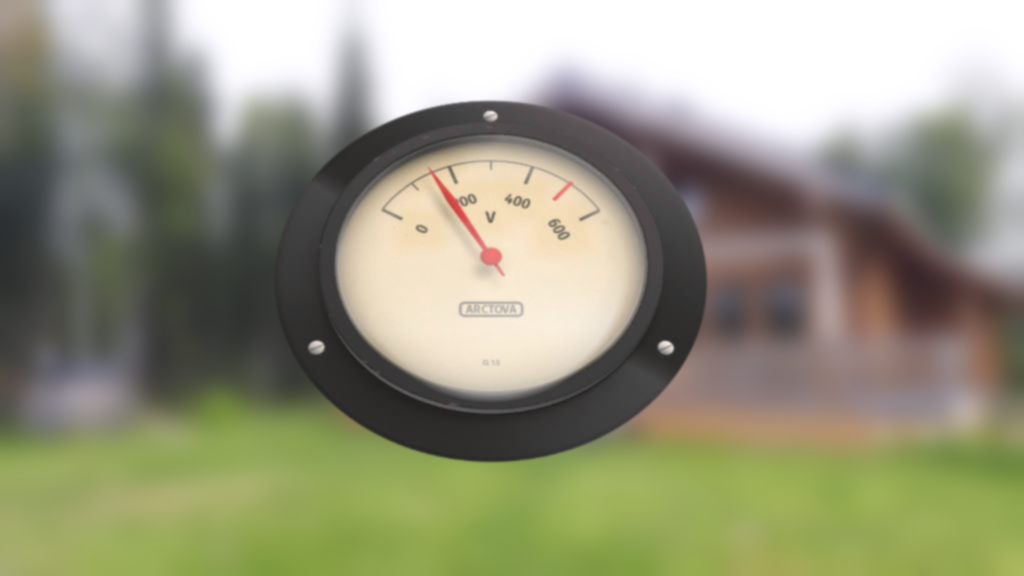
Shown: 150
